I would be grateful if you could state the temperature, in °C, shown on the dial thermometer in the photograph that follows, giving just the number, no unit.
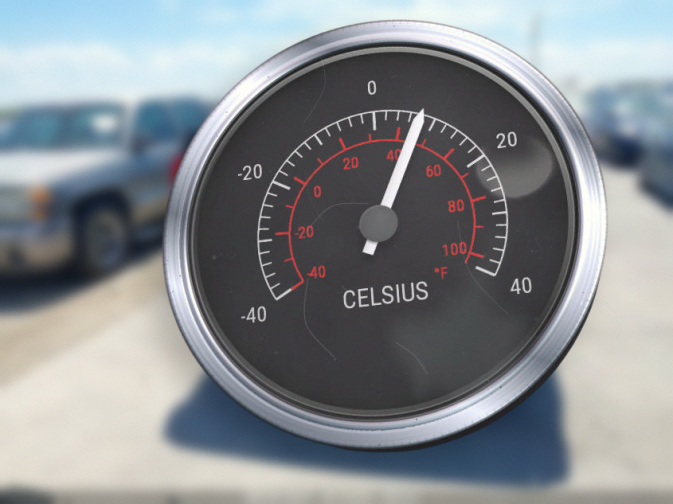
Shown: 8
